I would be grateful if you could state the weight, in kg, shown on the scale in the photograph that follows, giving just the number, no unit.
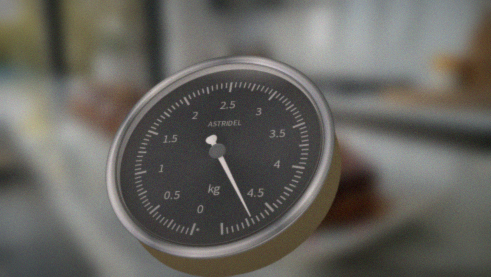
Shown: 4.7
